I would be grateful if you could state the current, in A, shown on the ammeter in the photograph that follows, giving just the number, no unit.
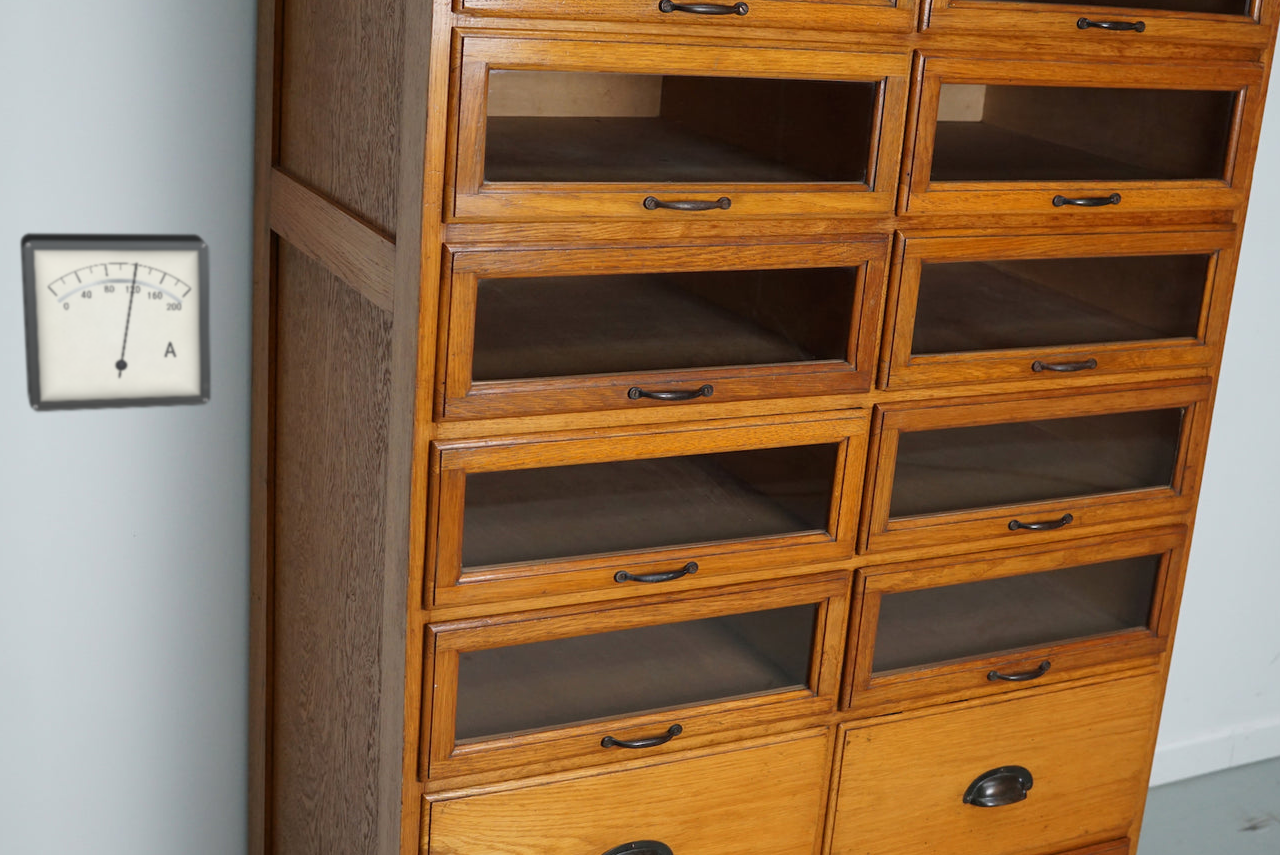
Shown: 120
